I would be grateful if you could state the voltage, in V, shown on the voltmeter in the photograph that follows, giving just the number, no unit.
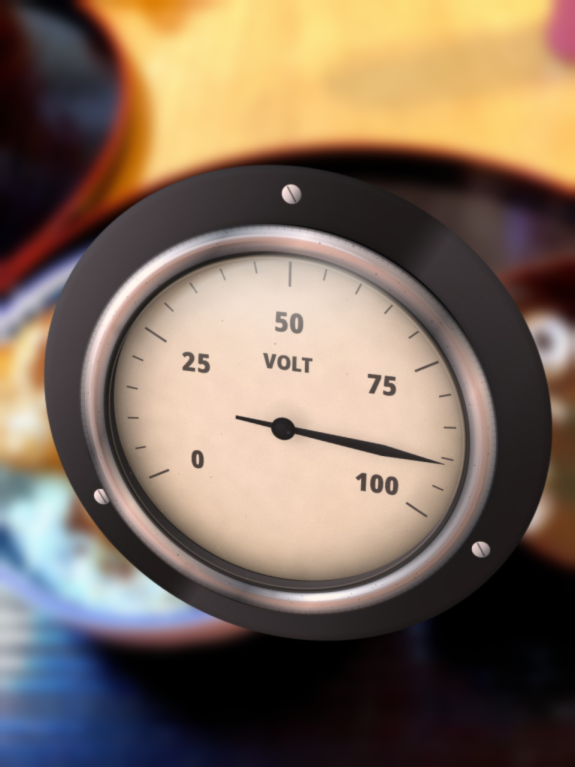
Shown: 90
